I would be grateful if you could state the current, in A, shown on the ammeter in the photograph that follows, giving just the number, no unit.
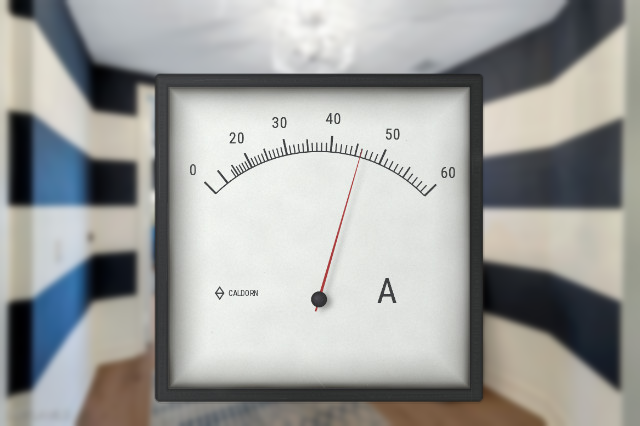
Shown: 46
